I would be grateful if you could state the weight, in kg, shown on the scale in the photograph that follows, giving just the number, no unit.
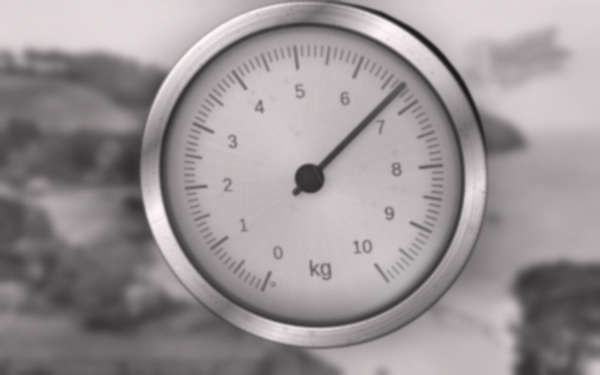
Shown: 6.7
